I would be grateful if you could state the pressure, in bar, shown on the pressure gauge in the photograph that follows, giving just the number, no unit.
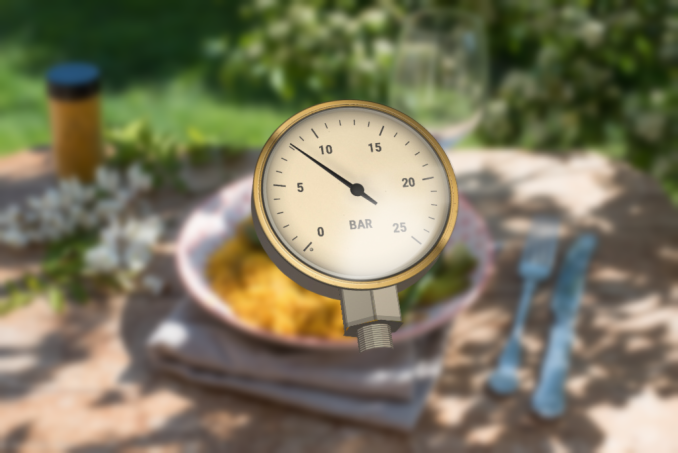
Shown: 8
